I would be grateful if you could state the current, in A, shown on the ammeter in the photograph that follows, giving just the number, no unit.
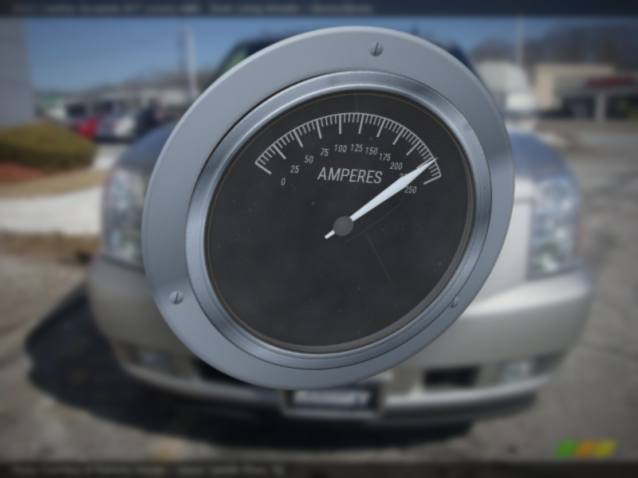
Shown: 225
